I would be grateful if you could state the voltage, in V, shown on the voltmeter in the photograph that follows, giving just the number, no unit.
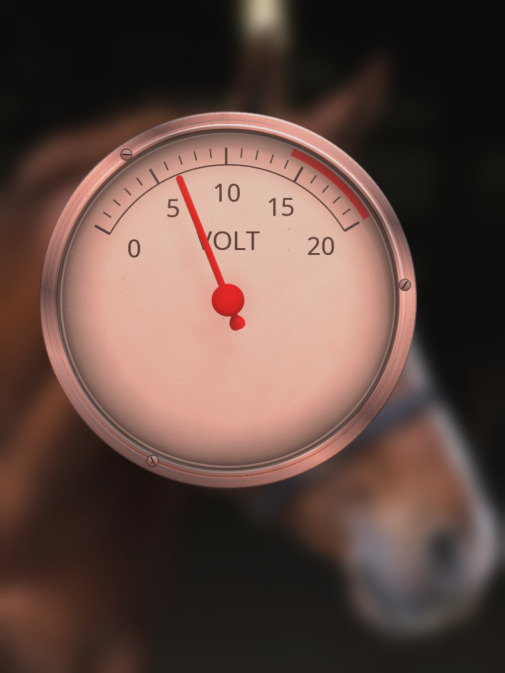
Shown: 6.5
